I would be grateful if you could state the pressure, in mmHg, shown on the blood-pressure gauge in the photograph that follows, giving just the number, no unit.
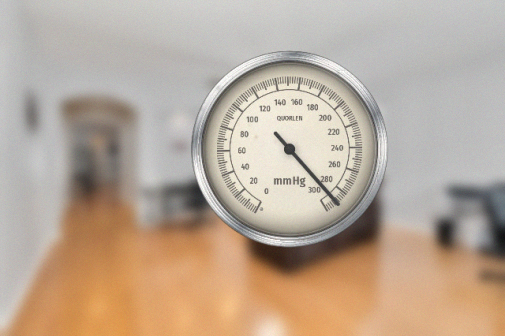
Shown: 290
